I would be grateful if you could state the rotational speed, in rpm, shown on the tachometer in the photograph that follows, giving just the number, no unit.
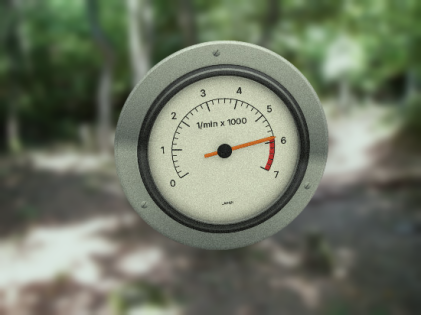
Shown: 5800
